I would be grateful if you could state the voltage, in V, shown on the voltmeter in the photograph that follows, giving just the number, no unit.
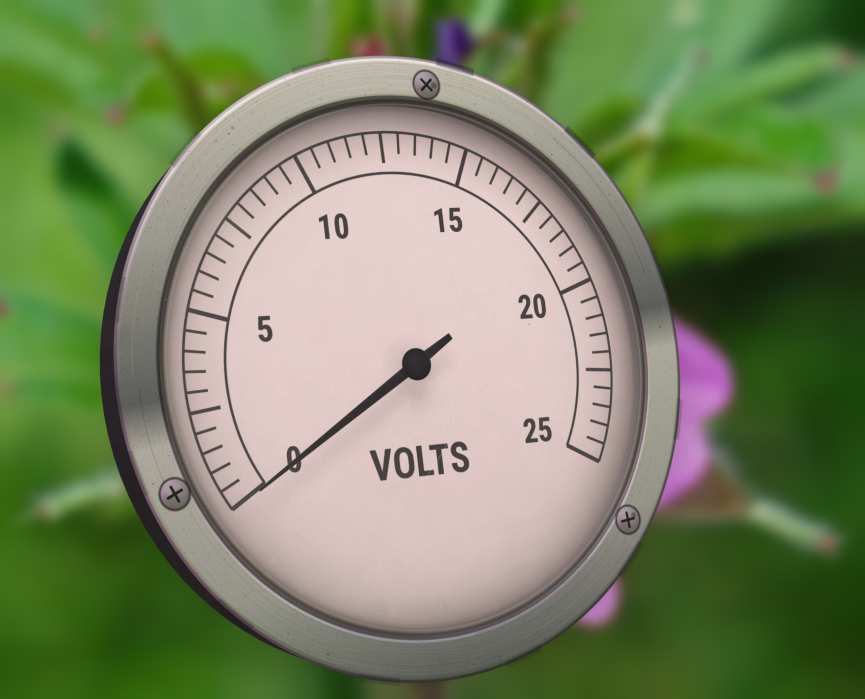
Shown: 0
